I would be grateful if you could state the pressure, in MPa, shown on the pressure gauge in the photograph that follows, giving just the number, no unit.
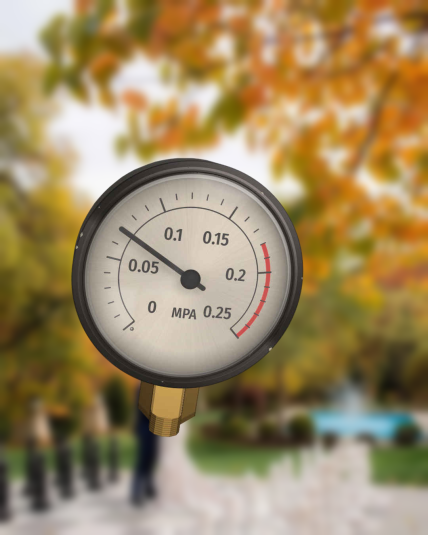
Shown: 0.07
